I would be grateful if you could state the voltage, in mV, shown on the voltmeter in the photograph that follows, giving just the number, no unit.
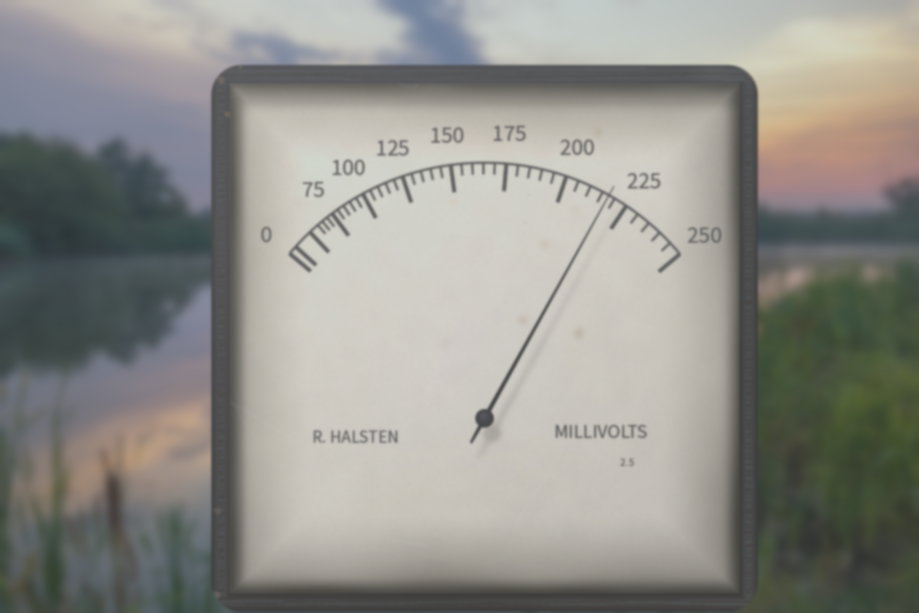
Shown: 217.5
